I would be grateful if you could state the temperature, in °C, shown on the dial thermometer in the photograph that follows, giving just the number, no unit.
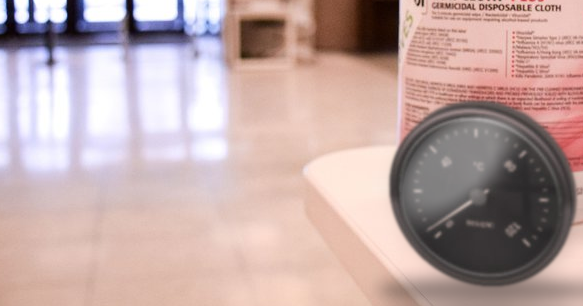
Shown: 4
